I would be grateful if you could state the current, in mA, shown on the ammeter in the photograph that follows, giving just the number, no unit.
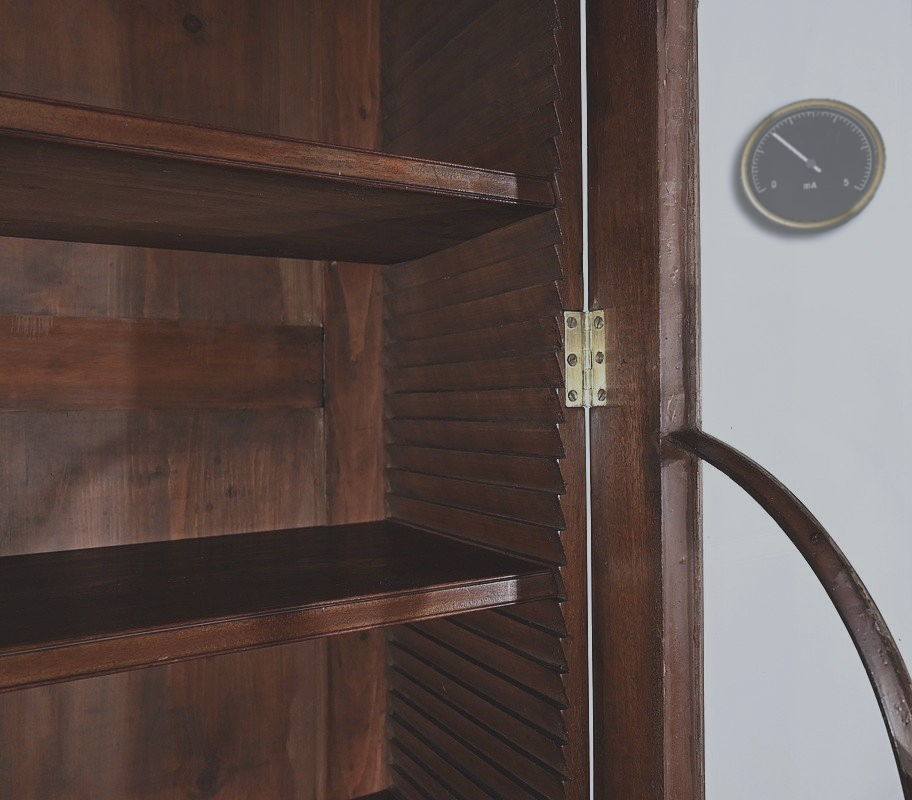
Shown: 1.5
